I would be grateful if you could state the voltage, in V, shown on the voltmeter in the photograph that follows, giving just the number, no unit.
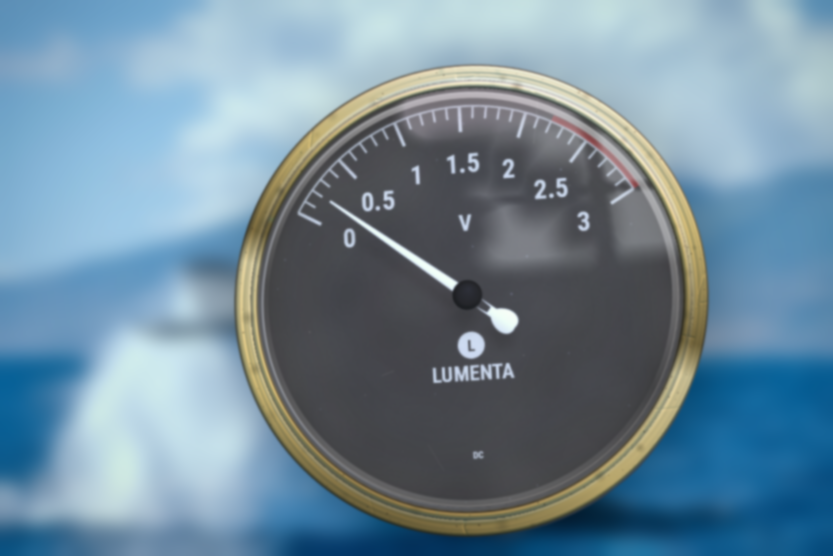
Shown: 0.2
